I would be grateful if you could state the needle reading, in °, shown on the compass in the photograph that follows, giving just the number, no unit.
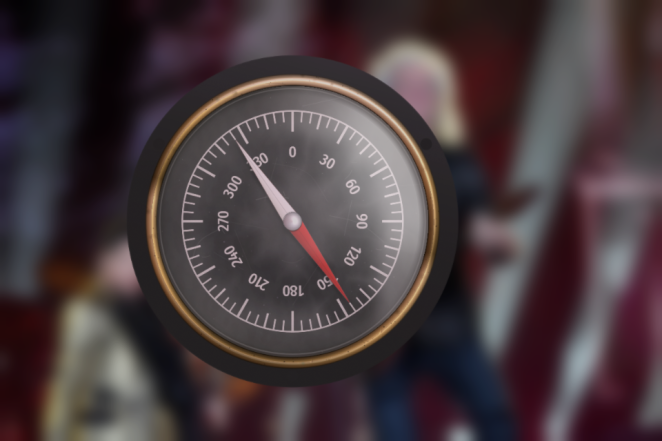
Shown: 145
